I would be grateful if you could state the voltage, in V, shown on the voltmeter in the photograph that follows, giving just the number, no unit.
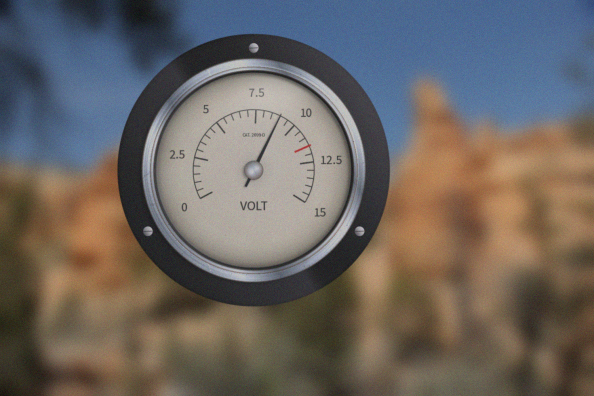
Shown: 9
